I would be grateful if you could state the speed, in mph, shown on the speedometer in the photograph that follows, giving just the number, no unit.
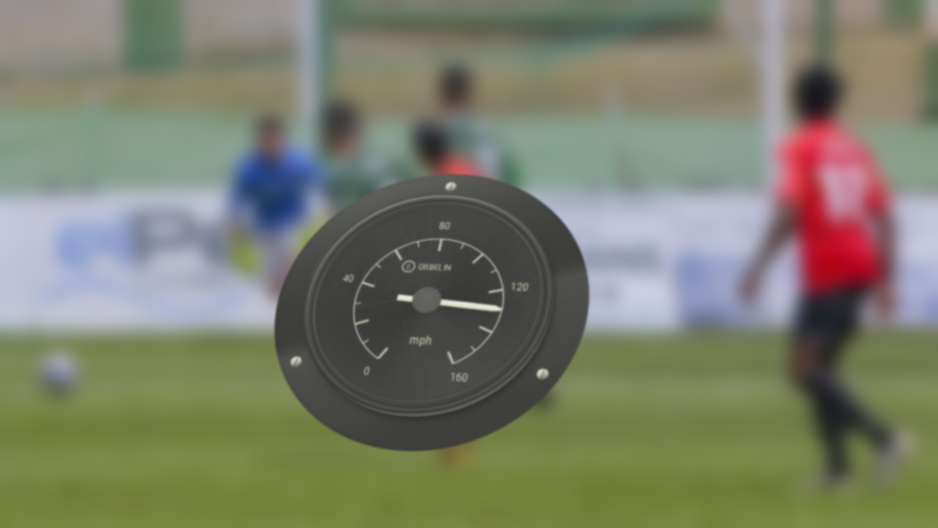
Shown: 130
